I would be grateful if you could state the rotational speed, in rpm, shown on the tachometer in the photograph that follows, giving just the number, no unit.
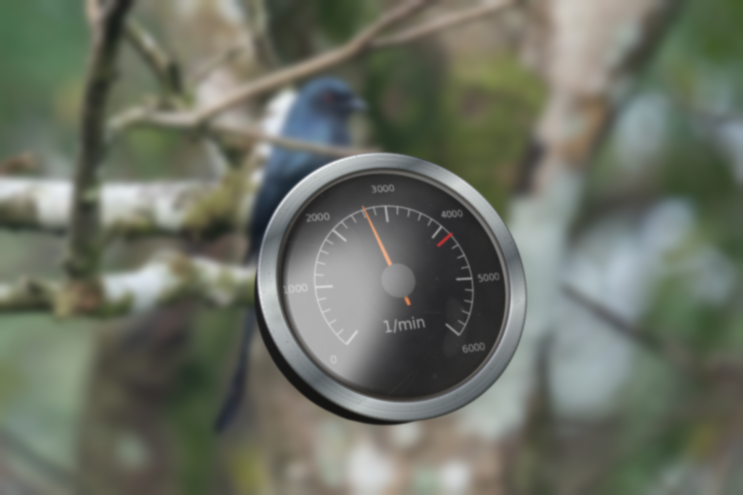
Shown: 2600
